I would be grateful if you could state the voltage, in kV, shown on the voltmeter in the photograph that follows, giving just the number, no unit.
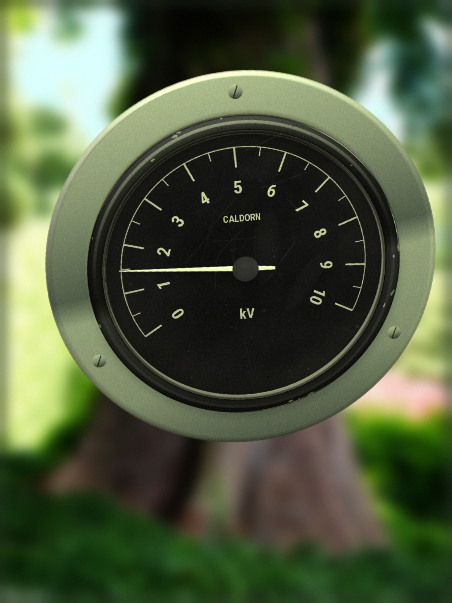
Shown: 1.5
